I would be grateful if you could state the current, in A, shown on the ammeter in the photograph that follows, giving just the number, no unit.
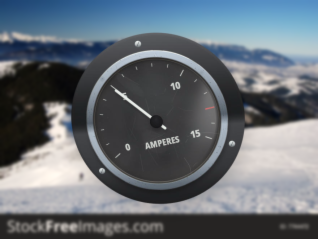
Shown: 5
